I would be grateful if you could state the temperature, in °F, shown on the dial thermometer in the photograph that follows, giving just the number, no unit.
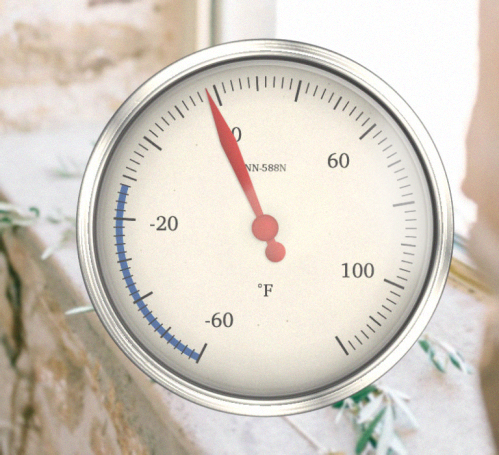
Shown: 18
